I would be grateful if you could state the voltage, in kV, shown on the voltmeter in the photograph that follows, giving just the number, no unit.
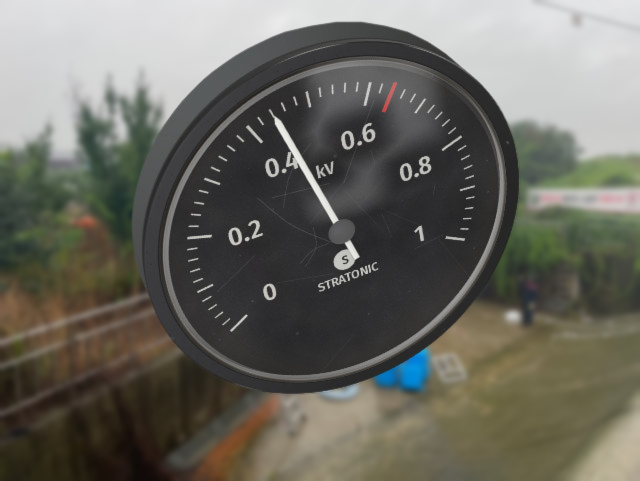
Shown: 0.44
